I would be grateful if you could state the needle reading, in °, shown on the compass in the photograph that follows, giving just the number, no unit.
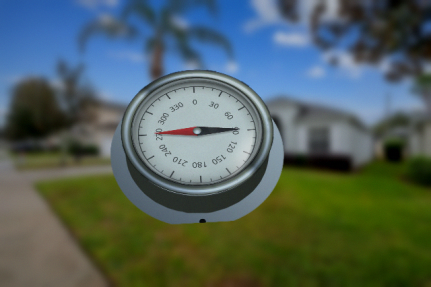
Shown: 270
